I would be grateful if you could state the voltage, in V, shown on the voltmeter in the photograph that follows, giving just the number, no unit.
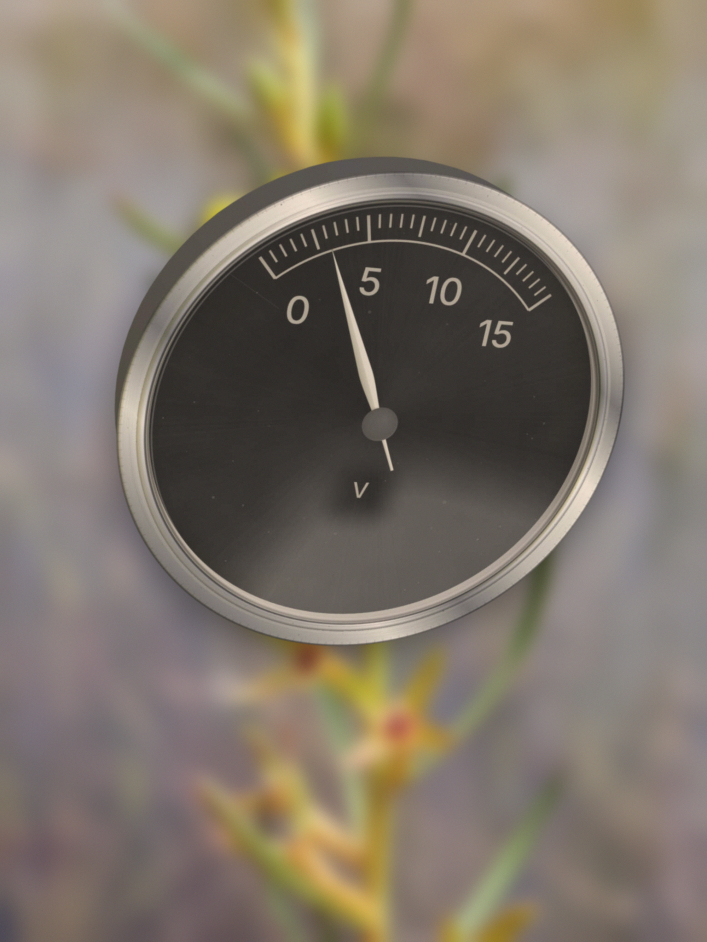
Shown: 3
